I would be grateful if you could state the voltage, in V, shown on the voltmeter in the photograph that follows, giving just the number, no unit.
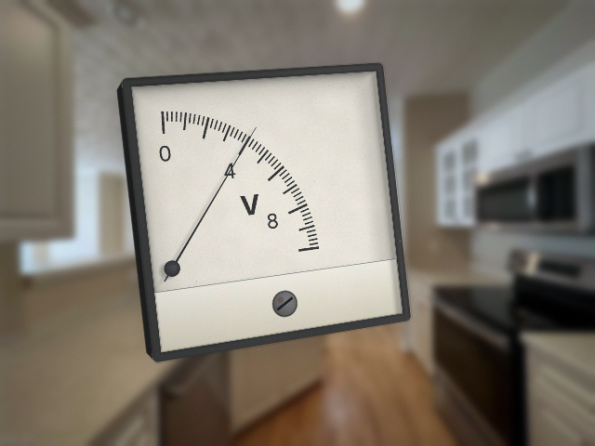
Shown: 4
